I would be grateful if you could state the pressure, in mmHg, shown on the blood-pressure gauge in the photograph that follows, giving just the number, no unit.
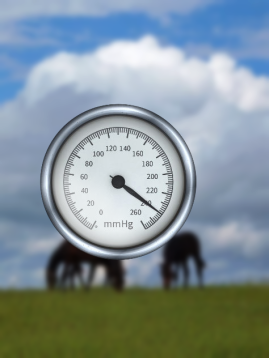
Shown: 240
